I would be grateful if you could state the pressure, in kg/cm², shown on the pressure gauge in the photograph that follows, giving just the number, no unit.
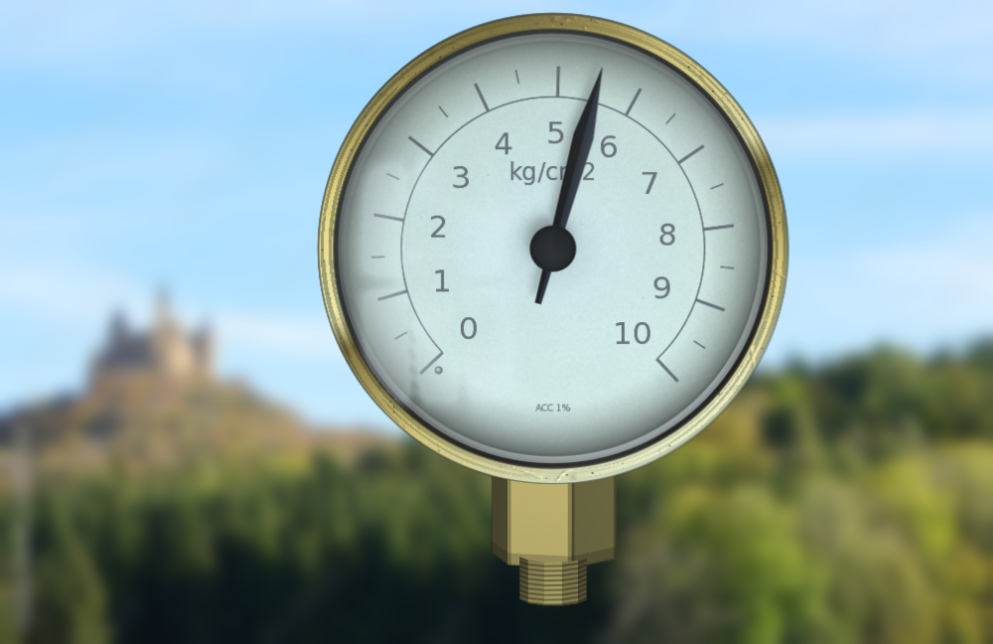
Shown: 5.5
